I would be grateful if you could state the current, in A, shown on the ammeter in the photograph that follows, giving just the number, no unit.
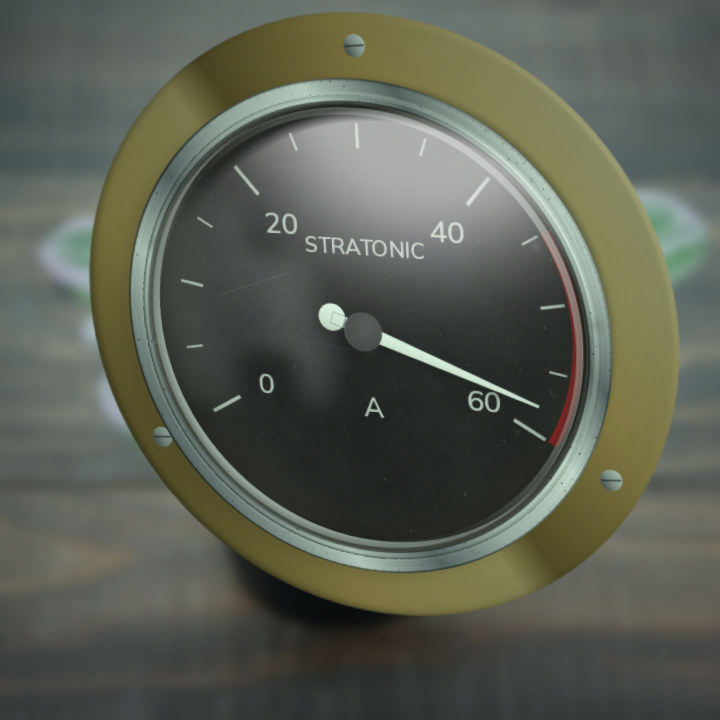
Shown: 57.5
